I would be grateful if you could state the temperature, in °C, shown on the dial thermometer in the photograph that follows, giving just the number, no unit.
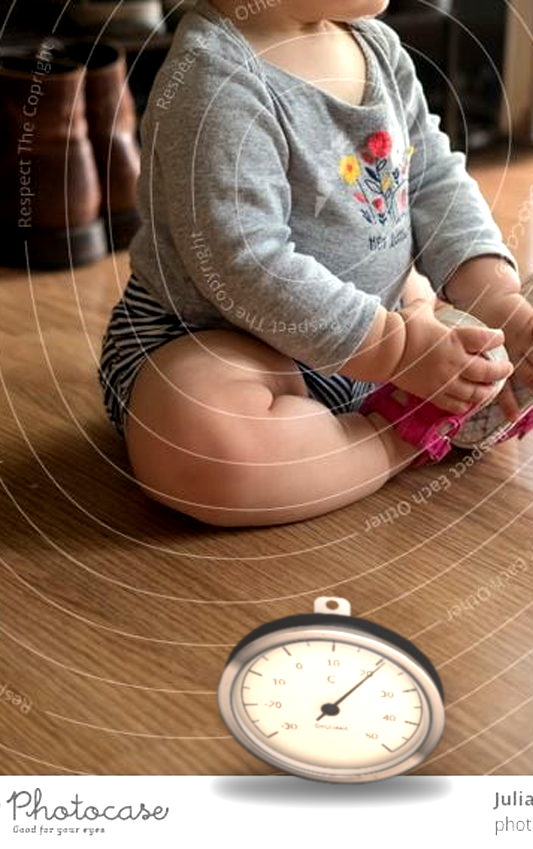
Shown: 20
